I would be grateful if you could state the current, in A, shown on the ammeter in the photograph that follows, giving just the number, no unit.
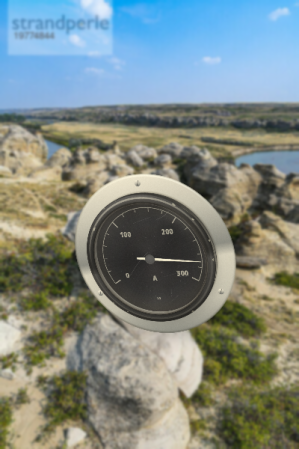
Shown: 270
